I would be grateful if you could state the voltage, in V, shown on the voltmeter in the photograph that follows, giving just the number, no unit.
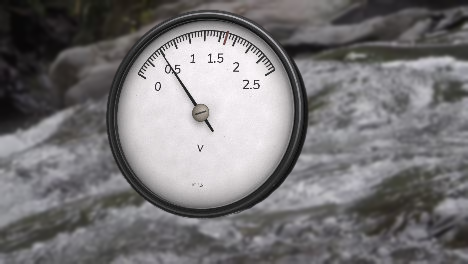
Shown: 0.5
